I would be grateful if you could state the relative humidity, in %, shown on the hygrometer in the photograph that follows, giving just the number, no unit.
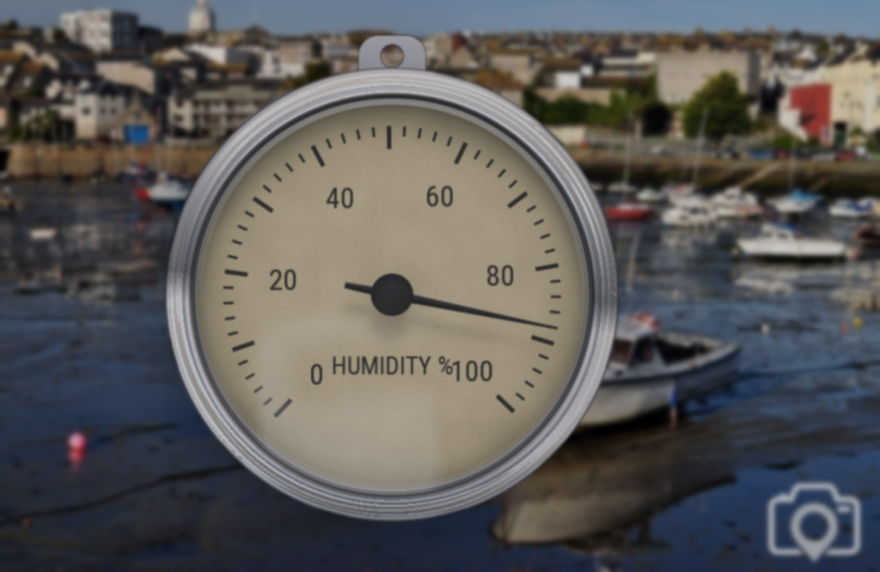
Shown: 88
